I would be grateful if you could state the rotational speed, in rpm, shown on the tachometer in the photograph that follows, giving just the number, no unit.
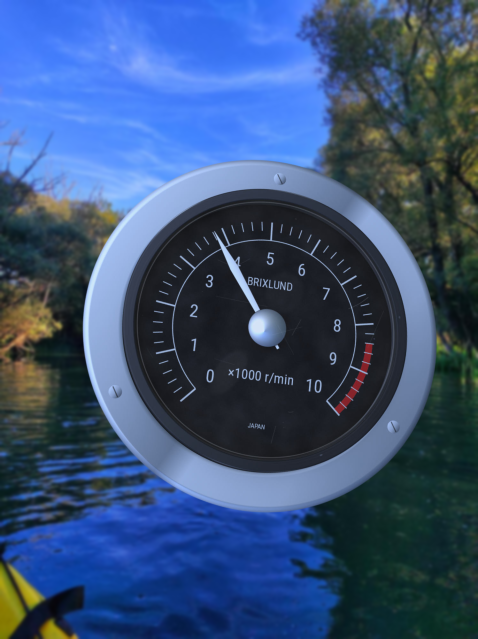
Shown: 3800
